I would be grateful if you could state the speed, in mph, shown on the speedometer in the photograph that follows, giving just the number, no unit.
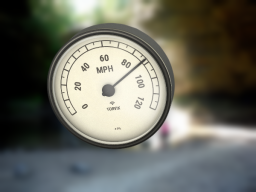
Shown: 87.5
